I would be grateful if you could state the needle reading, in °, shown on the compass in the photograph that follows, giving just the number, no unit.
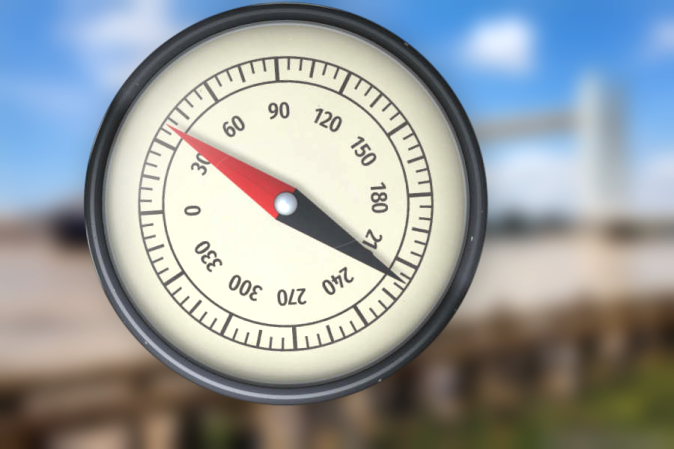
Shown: 37.5
